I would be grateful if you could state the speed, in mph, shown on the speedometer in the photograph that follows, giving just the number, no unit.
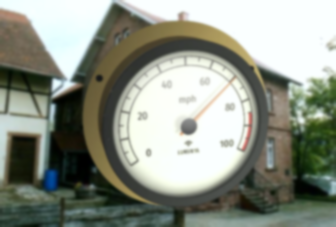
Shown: 70
